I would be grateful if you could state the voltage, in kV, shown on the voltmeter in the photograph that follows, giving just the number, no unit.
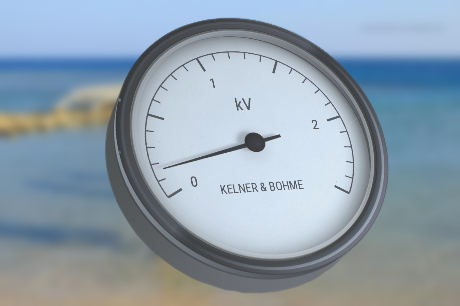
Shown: 0.15
